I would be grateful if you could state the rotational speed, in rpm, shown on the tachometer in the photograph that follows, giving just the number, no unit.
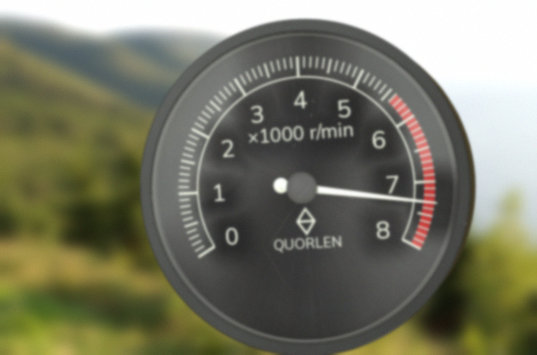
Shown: 7300
